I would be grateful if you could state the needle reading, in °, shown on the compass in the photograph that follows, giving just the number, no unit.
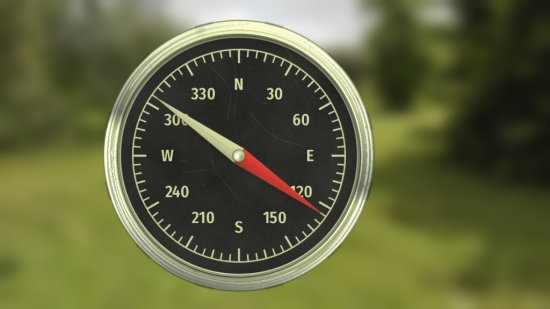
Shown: 125
